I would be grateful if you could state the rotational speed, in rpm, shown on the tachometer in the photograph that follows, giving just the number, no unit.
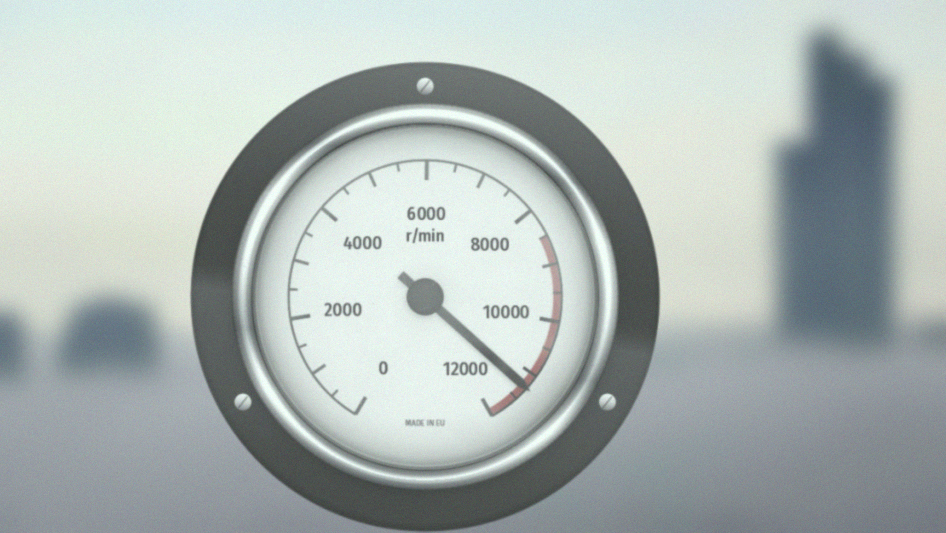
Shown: 11250
